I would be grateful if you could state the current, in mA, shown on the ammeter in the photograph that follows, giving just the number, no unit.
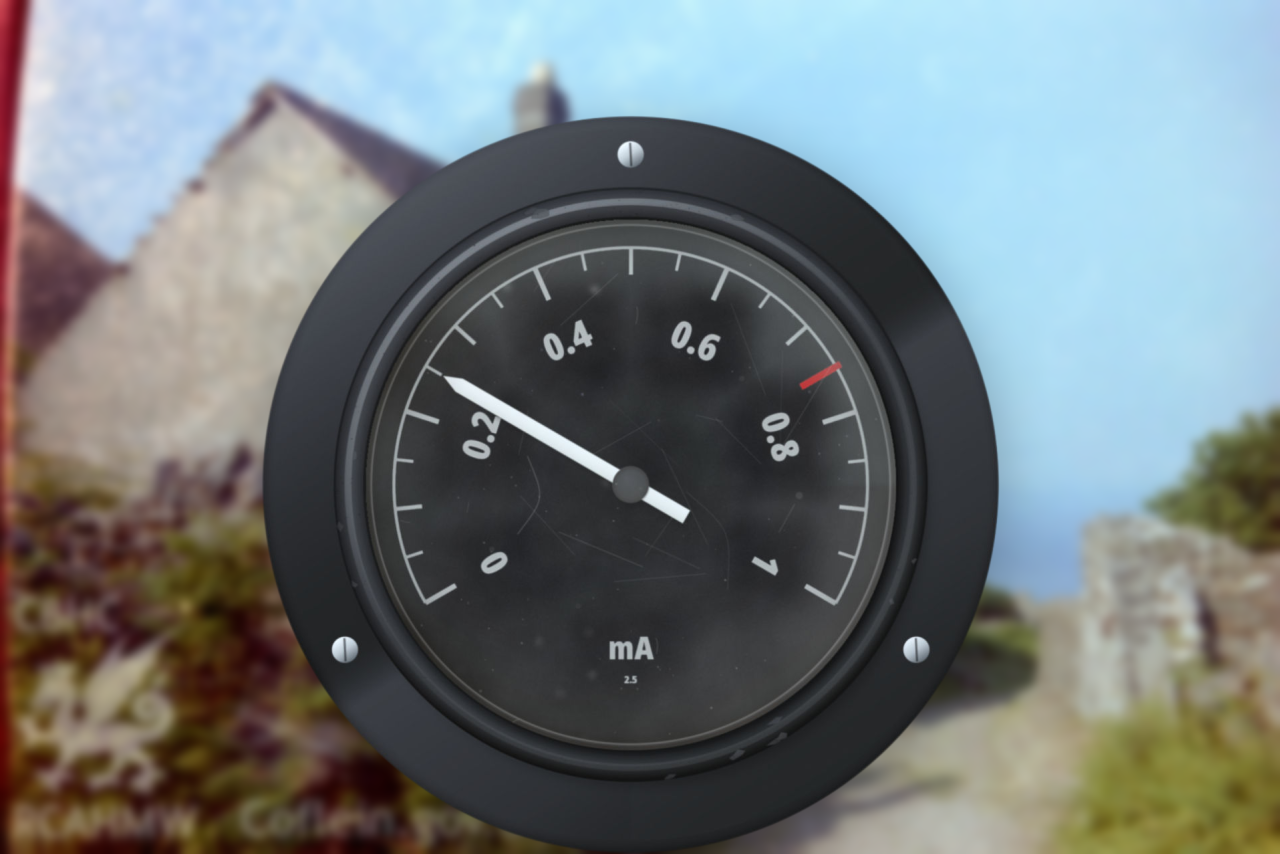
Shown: 0.25
